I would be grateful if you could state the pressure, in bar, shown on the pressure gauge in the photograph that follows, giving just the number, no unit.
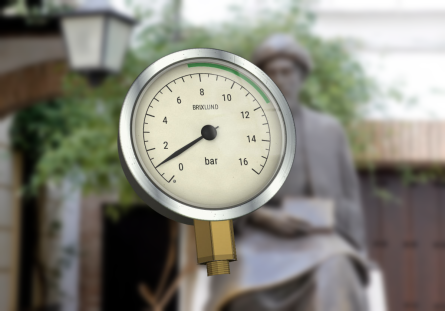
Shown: 1
